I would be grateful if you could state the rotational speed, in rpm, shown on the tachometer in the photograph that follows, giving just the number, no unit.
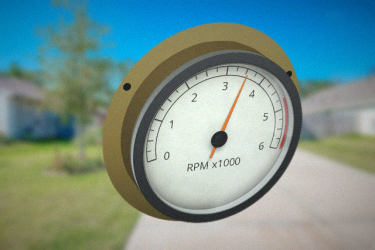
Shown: 3500
